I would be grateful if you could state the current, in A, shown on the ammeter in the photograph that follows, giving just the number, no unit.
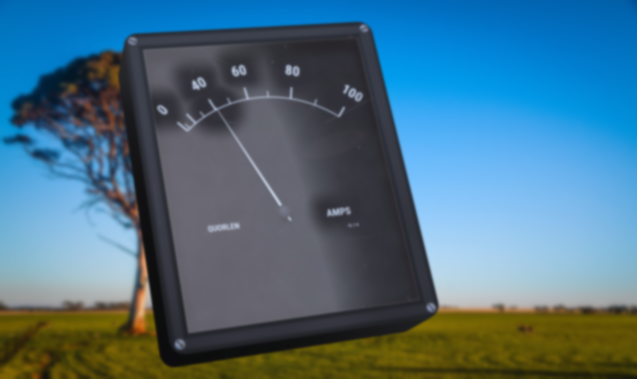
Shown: 40
